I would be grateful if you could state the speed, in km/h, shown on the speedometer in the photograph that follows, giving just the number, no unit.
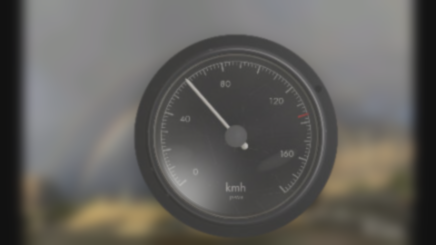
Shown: 60
